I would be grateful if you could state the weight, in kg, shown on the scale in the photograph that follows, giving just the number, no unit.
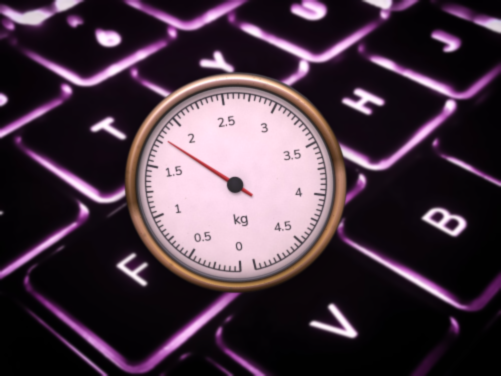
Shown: 1.8
